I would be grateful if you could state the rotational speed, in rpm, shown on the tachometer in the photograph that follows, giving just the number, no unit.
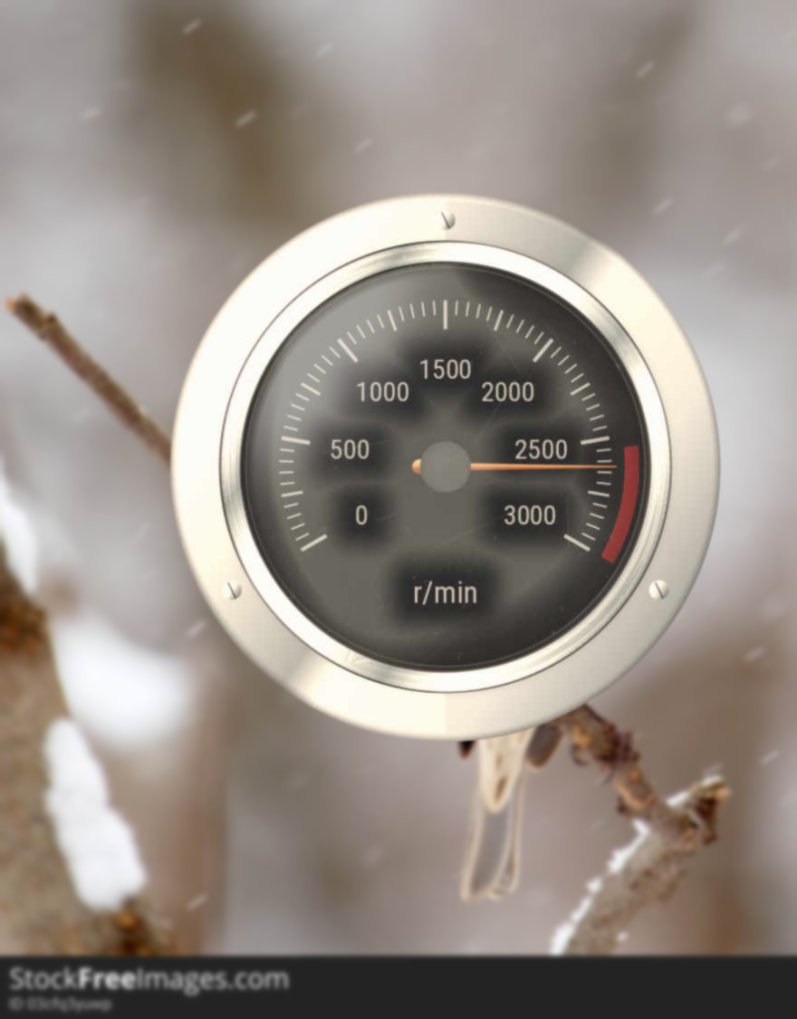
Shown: 2625
